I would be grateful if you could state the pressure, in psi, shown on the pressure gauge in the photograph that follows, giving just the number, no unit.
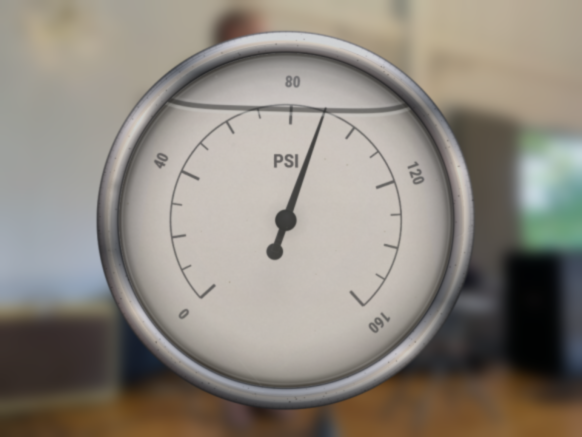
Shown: 90
